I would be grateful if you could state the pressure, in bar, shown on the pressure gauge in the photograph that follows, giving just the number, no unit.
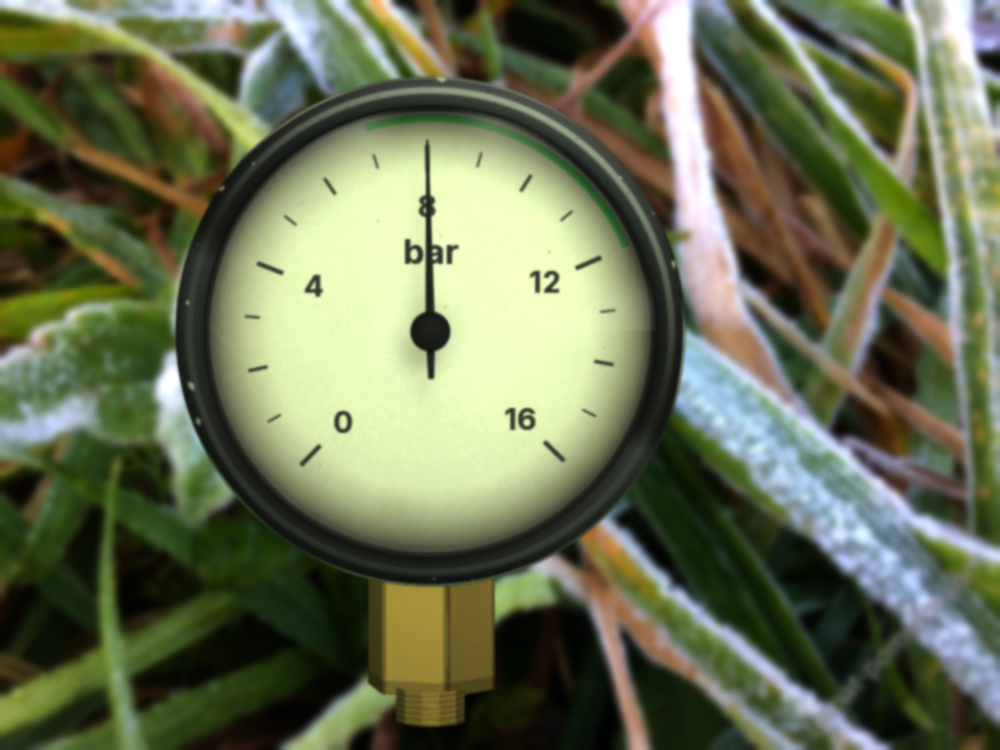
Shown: 8
